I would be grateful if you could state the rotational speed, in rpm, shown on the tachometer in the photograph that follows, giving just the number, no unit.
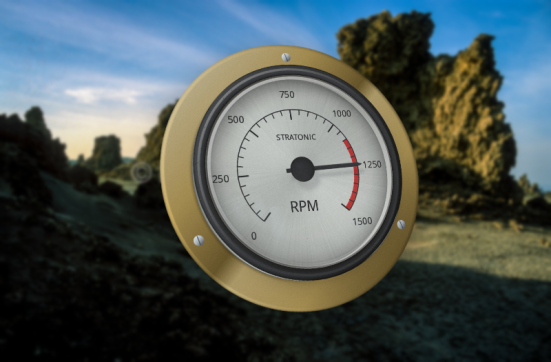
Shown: 1250
